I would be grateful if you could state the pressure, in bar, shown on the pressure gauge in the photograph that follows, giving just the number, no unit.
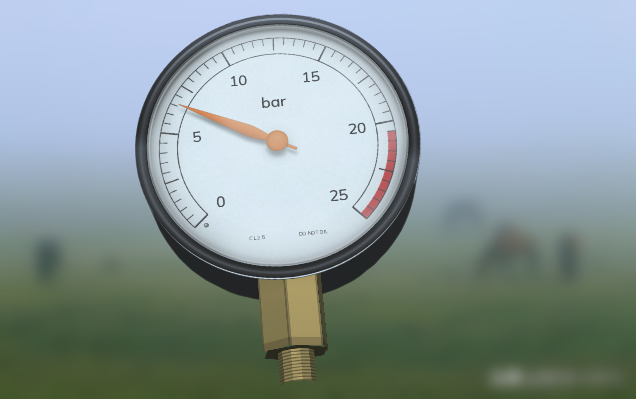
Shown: 6.5
